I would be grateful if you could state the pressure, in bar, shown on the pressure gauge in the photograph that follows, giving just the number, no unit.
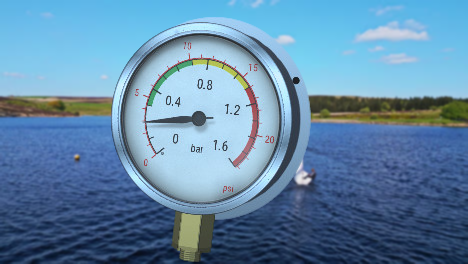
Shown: 0.2
